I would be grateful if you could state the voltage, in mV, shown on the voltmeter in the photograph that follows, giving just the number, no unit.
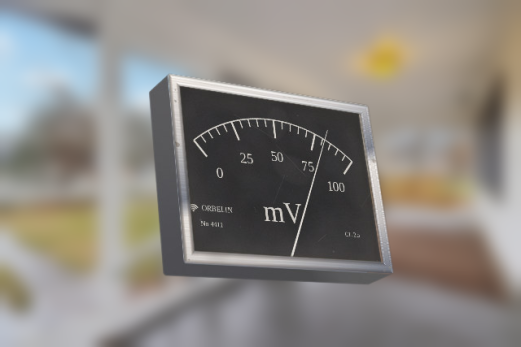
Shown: 80
